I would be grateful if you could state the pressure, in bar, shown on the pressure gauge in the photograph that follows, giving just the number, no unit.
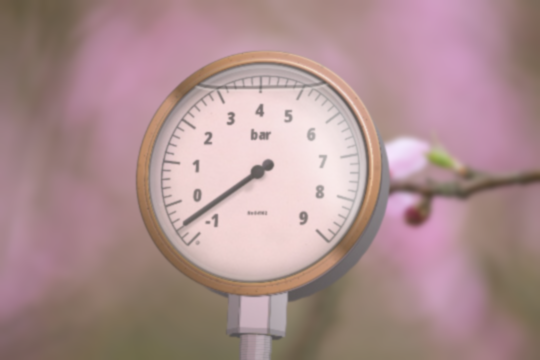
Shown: -0.6
